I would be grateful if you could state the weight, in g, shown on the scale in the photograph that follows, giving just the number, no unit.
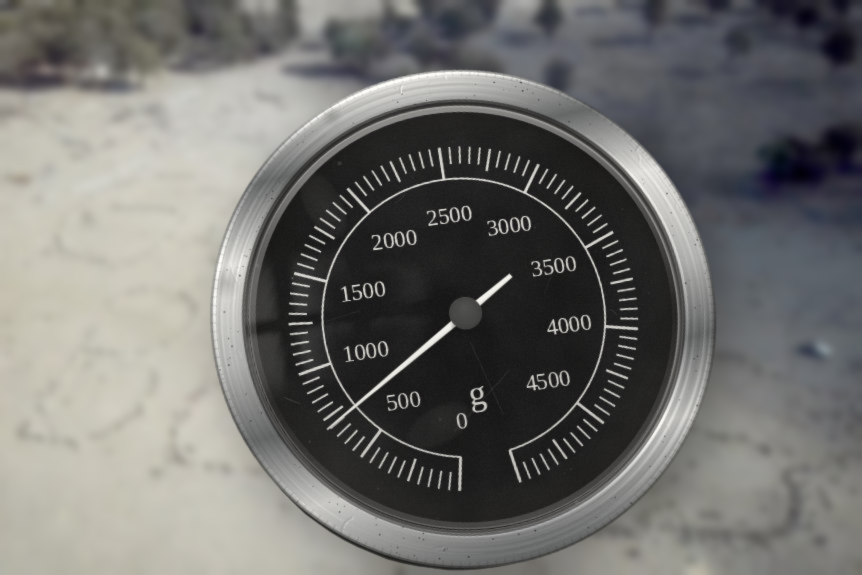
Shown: 700
